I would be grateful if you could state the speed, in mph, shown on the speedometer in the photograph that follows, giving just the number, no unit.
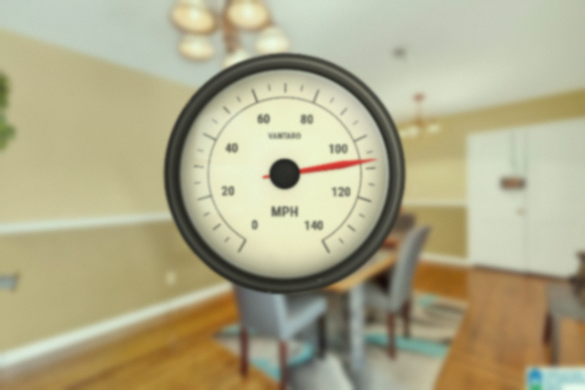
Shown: 107.5
